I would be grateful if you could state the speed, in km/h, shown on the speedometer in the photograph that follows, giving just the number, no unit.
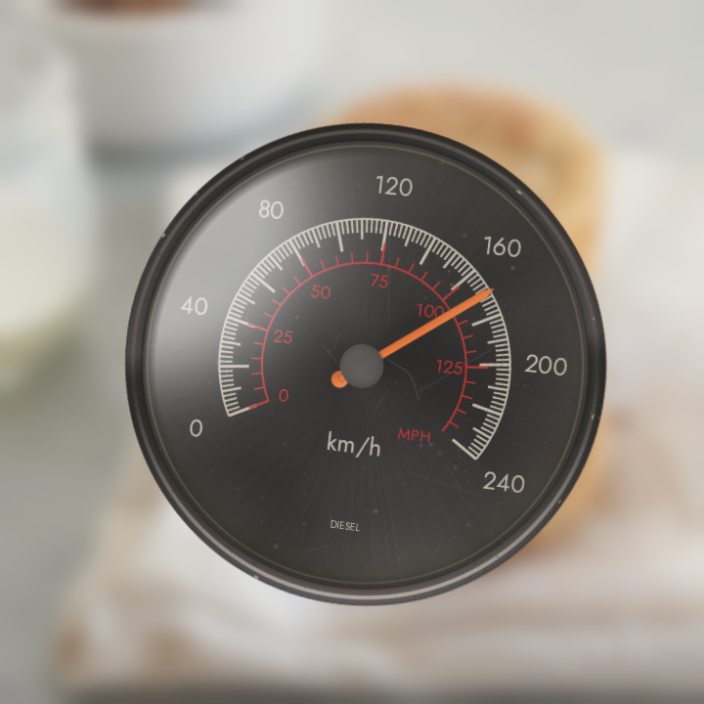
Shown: 170
